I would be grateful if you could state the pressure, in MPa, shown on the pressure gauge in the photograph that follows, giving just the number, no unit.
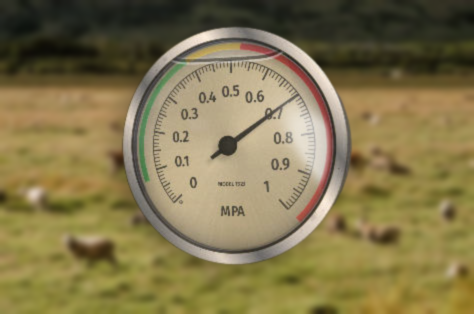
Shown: 0.7
